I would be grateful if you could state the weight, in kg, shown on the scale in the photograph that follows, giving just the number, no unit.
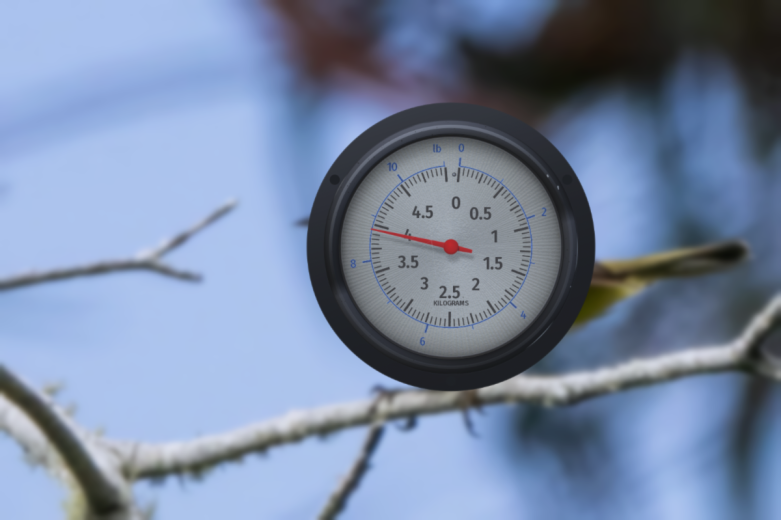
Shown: 3.95
